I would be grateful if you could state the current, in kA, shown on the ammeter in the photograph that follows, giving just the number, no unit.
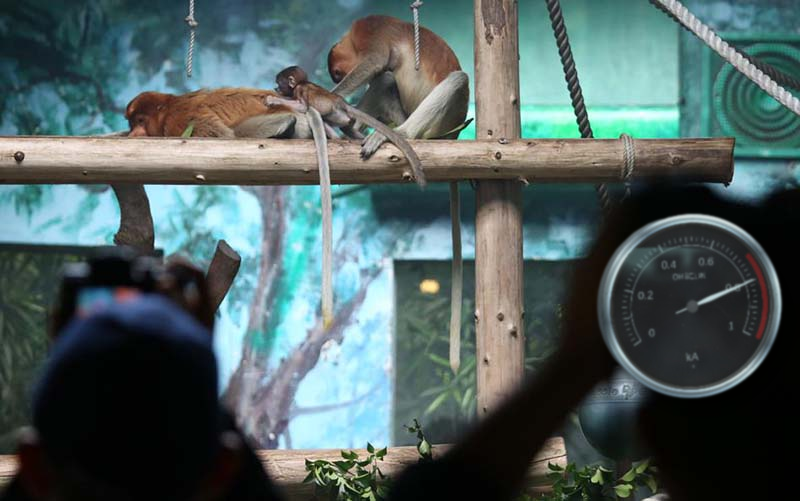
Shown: 0.8
